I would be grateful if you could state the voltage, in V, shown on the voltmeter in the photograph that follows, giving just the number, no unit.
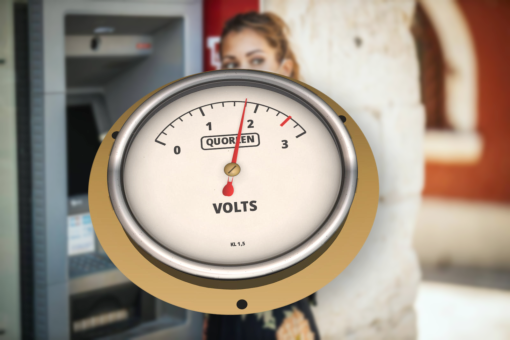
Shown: 1.8
